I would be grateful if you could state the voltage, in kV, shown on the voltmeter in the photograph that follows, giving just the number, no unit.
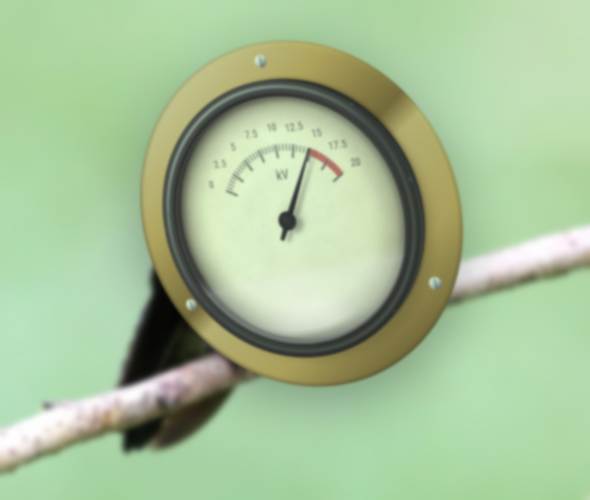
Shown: 15
